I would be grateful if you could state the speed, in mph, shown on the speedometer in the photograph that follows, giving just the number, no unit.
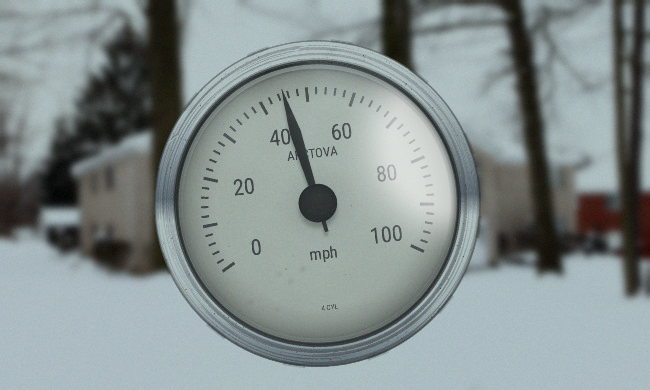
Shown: 45
